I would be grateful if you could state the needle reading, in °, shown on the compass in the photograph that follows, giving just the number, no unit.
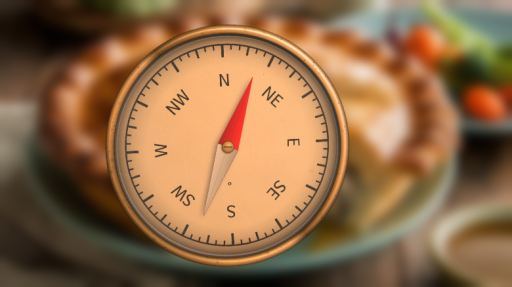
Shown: 22.5
